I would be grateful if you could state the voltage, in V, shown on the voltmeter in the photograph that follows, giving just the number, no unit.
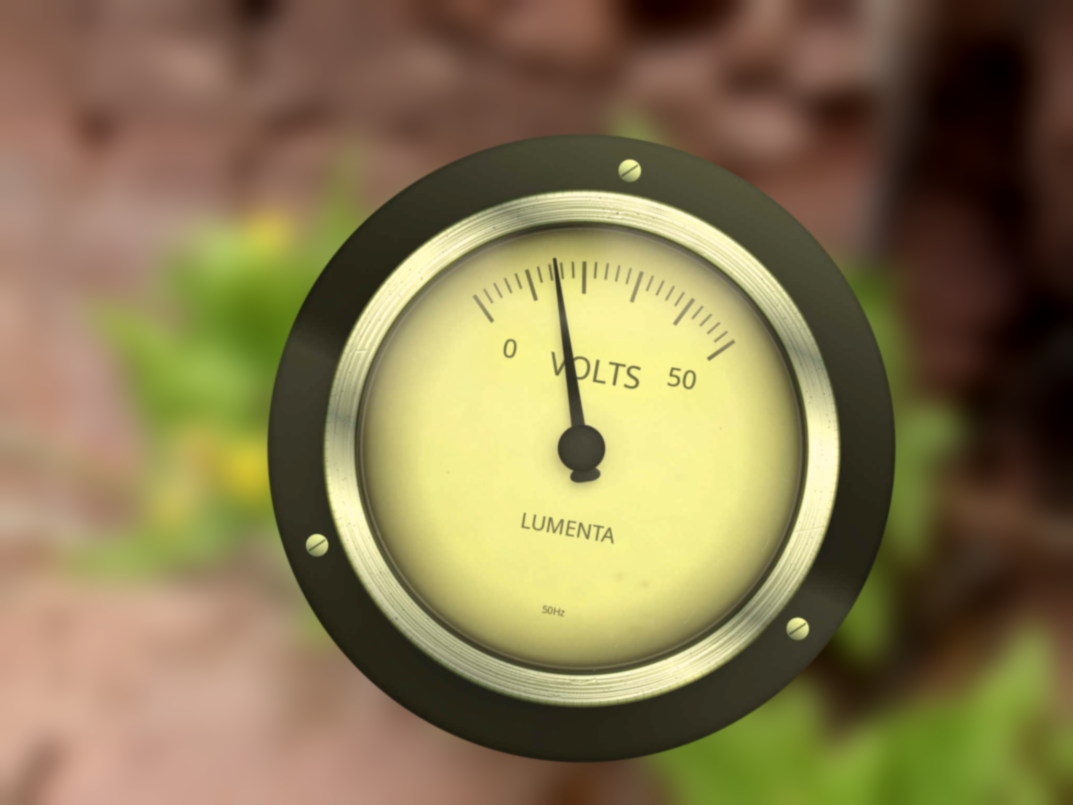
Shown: 15
